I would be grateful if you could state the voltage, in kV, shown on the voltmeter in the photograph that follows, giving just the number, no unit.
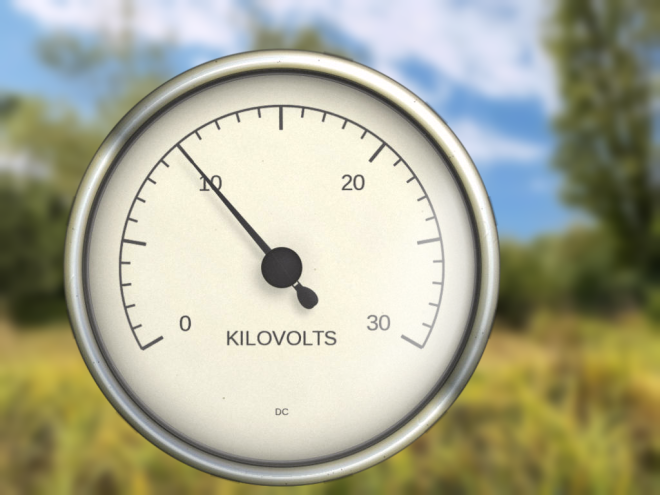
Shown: 10
